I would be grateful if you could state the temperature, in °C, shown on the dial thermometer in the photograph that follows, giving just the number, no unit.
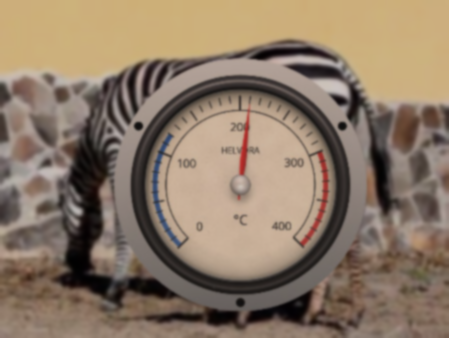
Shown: 210
